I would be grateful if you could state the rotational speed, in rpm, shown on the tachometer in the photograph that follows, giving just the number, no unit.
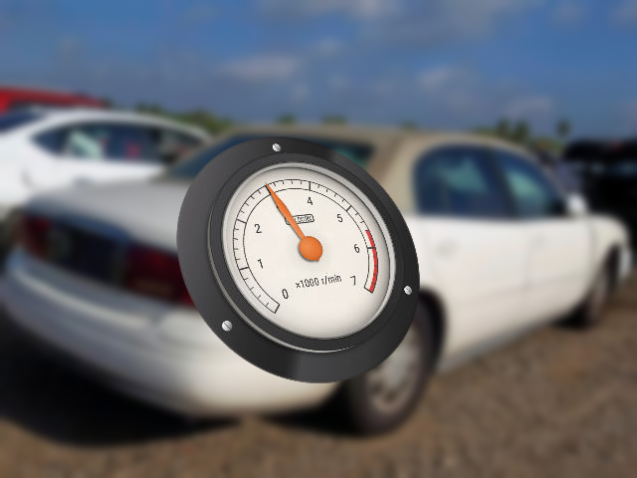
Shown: 3000
